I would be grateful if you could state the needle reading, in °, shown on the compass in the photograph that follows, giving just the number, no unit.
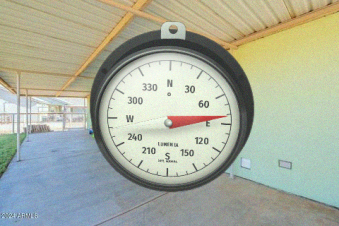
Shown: 80
